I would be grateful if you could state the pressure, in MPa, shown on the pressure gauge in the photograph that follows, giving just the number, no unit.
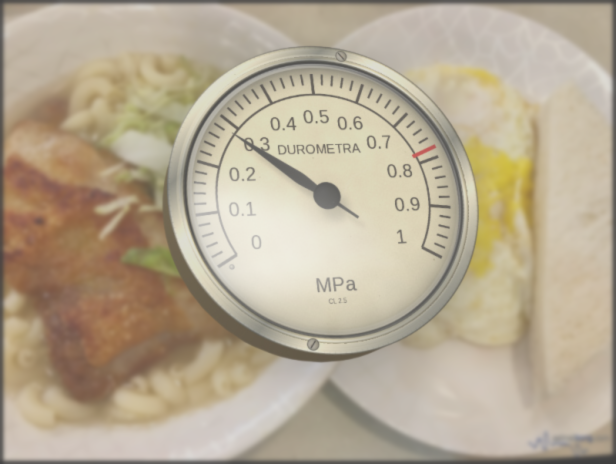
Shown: 0.28
